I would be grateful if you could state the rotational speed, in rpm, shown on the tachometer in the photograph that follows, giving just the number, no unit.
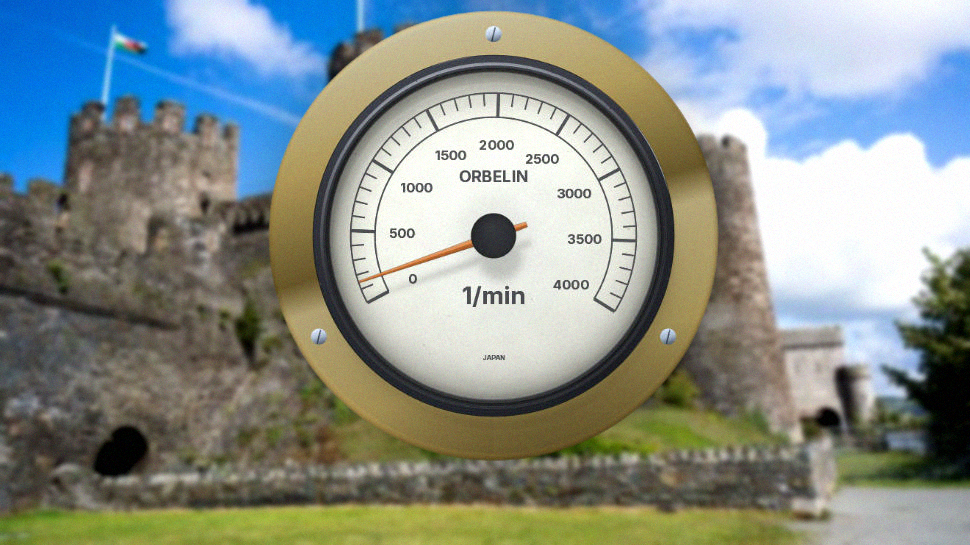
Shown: 150
